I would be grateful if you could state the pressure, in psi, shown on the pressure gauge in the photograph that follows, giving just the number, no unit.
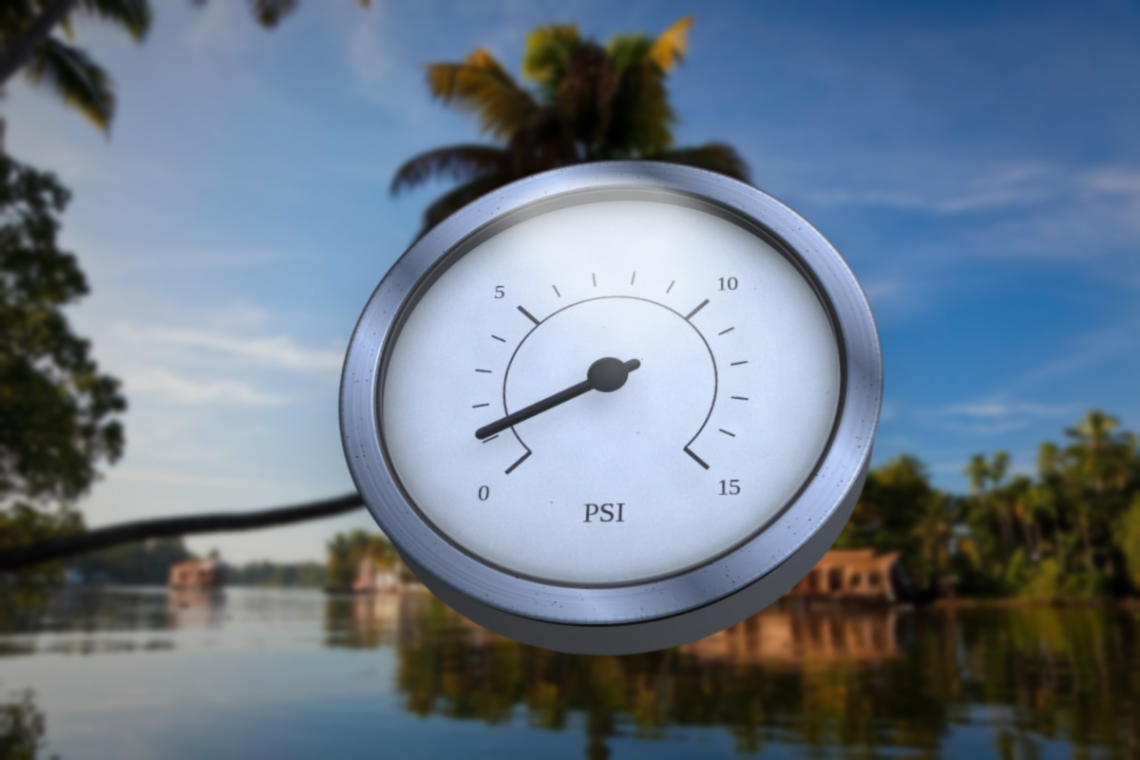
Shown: 1
